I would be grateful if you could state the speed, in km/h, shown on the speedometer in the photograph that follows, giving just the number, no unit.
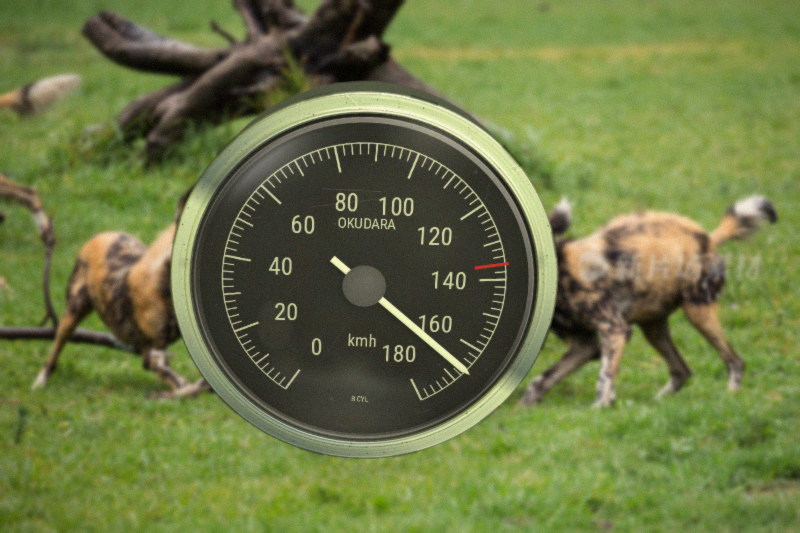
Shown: 166
